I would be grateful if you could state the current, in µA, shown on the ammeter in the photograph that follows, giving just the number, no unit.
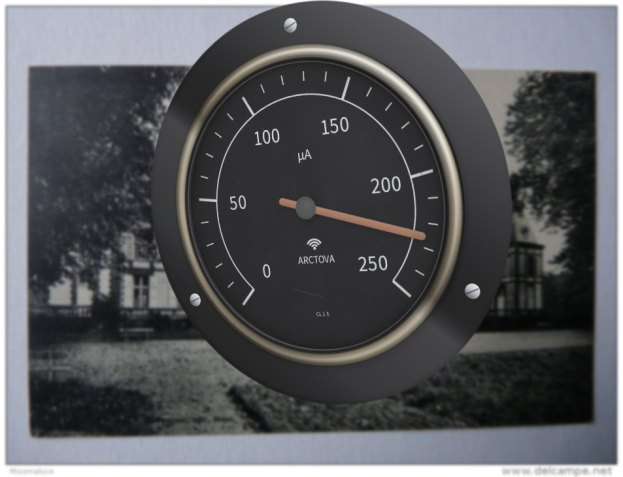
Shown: 225
